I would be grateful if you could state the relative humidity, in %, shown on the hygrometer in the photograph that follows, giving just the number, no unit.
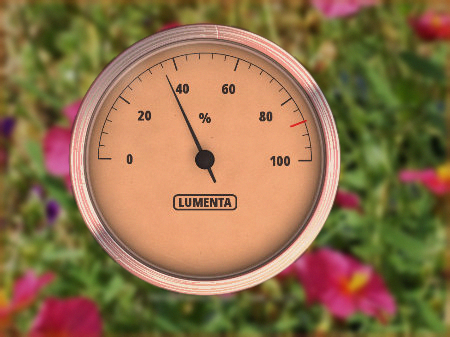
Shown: 36
